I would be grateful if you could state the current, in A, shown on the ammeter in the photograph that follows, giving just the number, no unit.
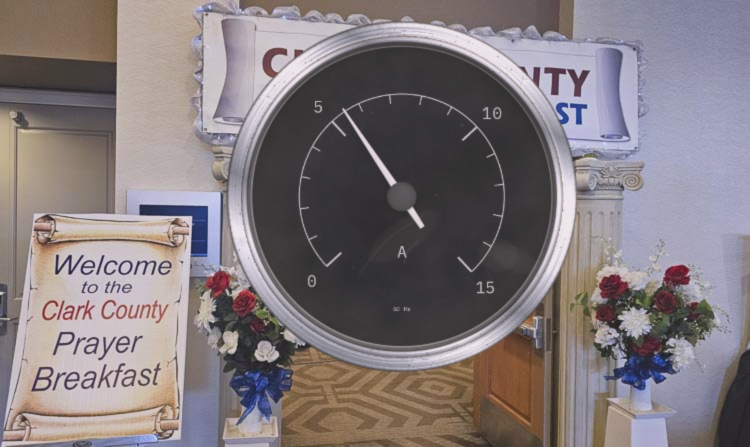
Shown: 5.5
